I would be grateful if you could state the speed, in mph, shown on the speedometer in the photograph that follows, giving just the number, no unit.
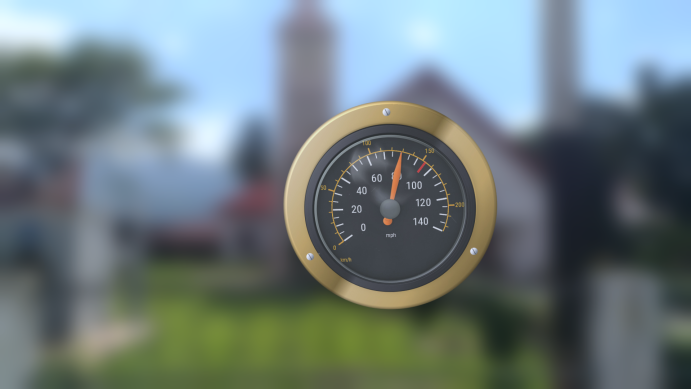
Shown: 80
